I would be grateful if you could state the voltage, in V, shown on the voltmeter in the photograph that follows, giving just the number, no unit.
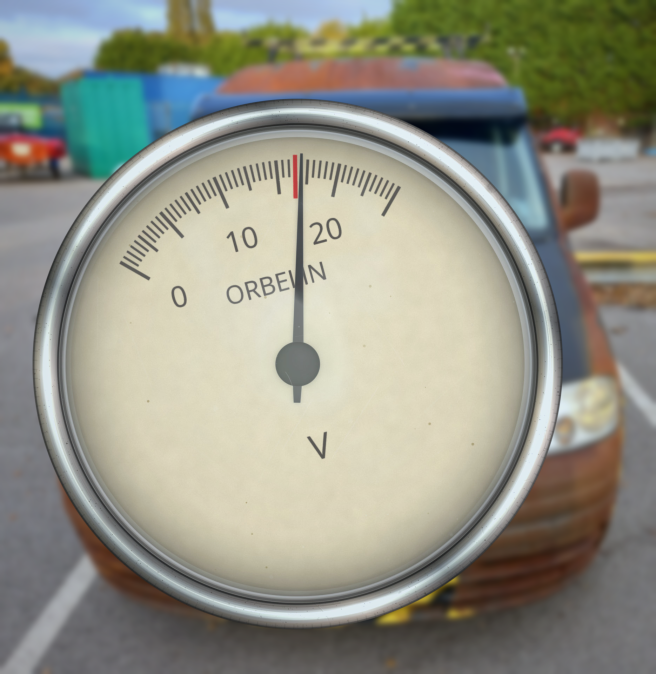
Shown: 17
